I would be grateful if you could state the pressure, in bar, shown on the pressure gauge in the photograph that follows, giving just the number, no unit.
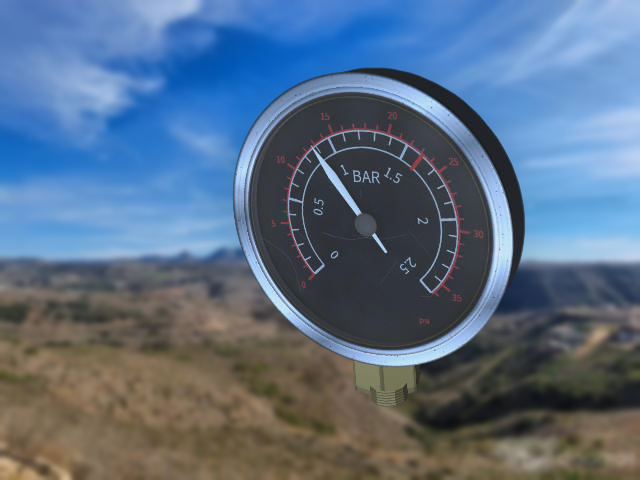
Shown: 0.9
